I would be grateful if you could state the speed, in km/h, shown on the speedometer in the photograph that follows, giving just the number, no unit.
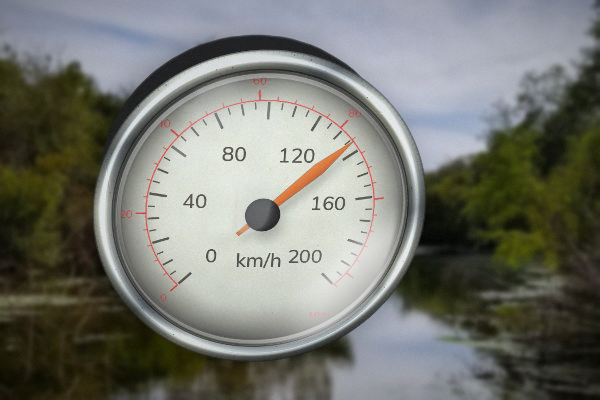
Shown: 135
